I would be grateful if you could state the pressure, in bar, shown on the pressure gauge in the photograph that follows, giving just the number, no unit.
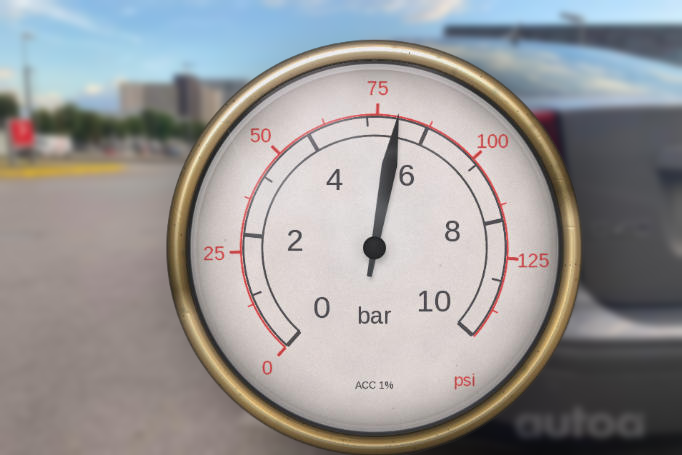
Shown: 5.5
